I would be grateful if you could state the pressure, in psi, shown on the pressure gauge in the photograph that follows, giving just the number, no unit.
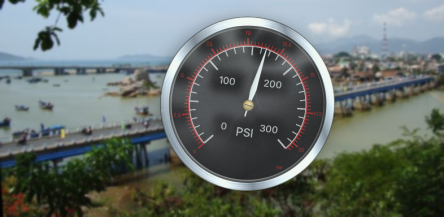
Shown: 165
